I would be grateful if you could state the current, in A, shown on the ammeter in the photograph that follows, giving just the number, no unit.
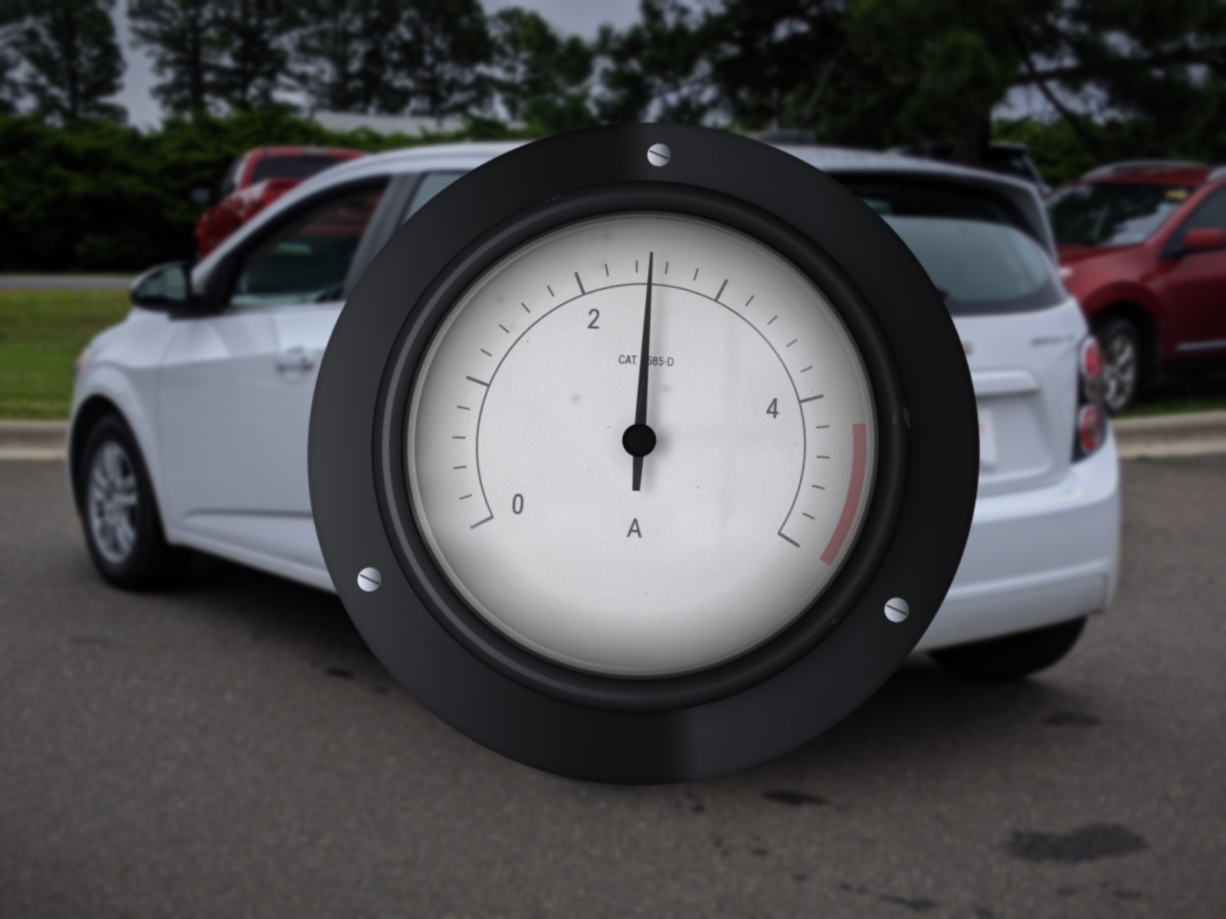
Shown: 2.5
